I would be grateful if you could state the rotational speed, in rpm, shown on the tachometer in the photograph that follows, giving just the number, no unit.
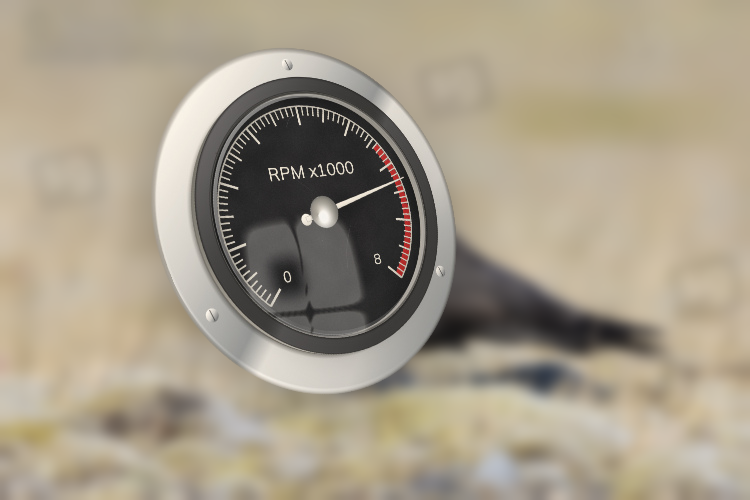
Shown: 6300
